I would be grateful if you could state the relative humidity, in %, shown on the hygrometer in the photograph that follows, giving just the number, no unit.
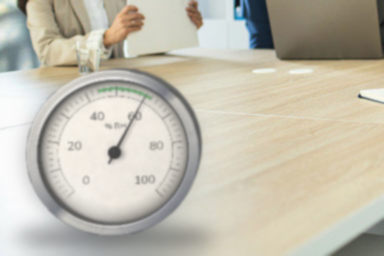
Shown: 60
